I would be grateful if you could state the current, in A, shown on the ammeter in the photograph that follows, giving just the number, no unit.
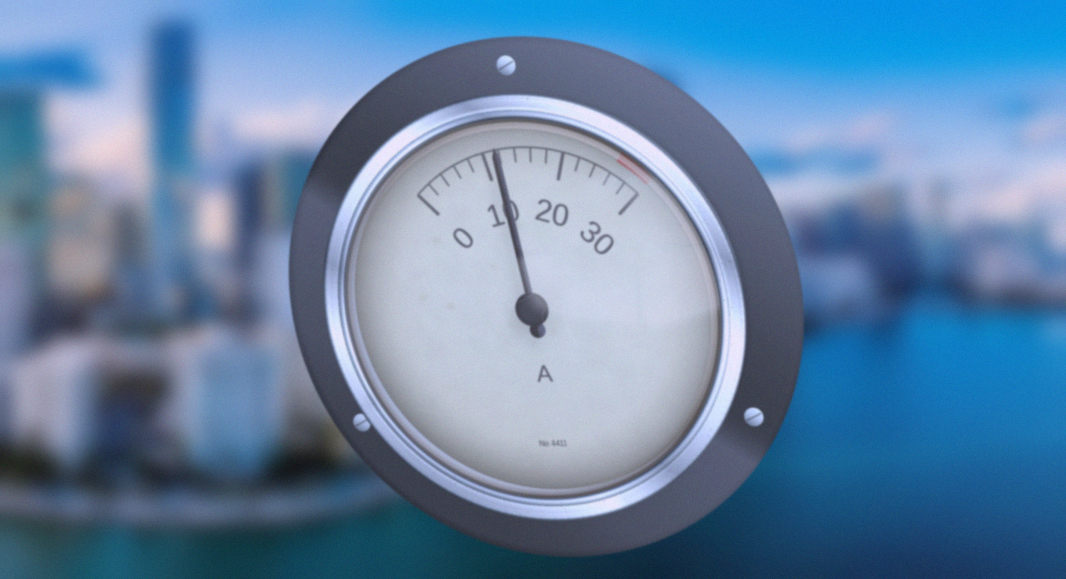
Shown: 12
